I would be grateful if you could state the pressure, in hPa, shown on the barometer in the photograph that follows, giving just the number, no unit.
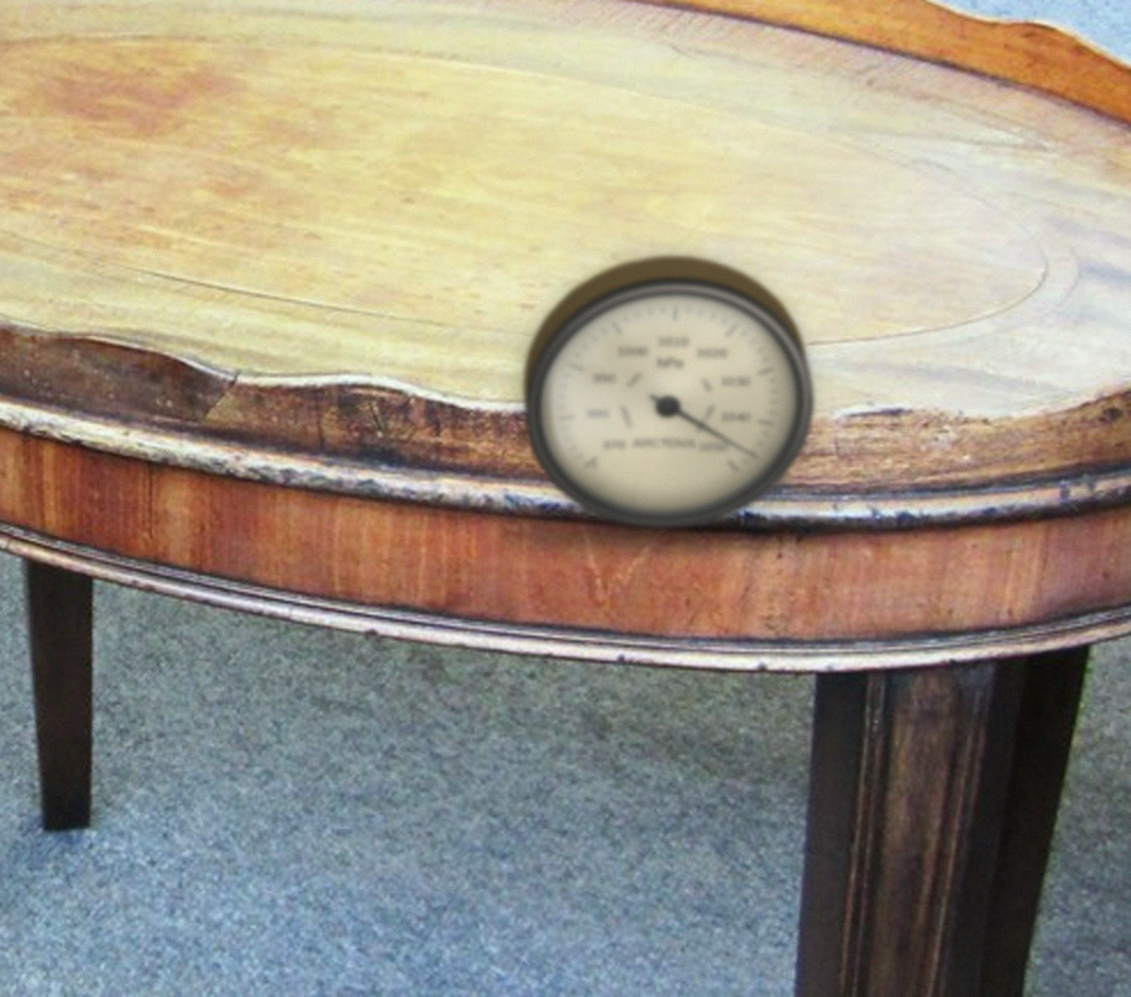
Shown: 1046
